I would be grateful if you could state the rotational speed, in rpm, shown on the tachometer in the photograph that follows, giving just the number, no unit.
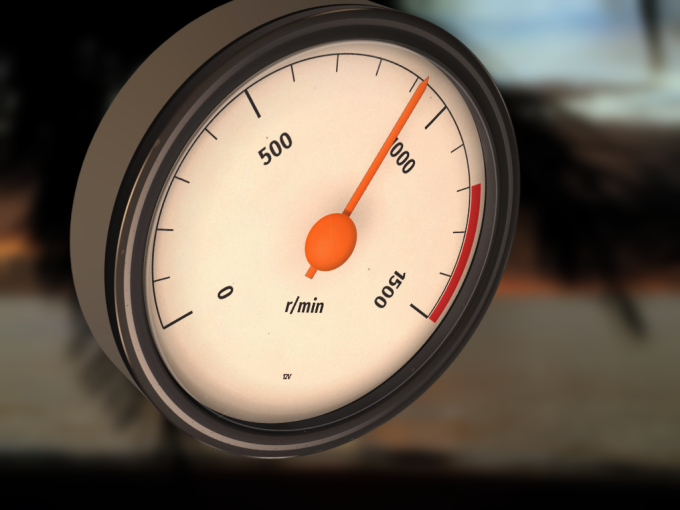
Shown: 900
